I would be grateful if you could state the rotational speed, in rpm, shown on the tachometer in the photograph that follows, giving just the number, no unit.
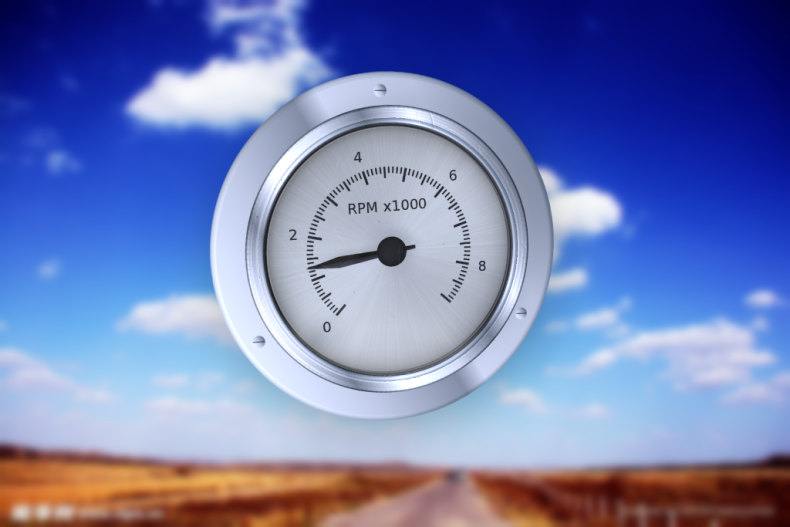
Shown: 1300
